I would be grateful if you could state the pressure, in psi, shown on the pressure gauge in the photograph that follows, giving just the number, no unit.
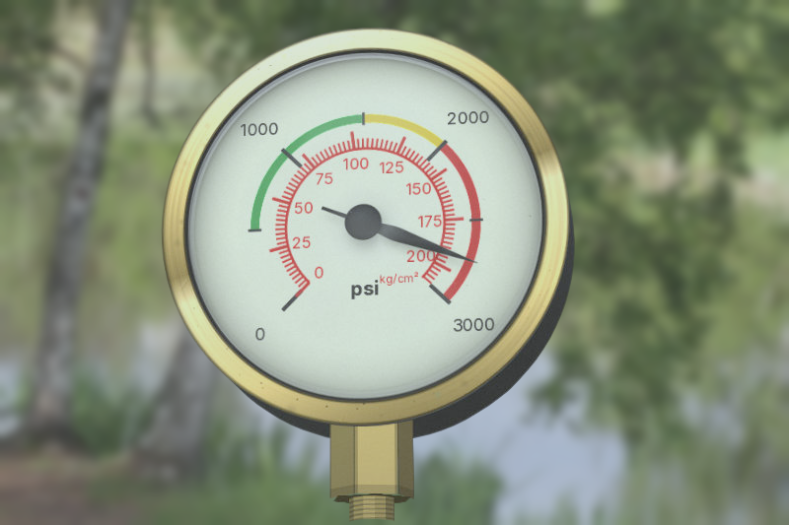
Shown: 2750
